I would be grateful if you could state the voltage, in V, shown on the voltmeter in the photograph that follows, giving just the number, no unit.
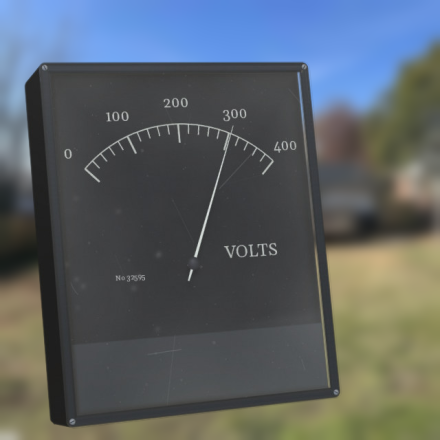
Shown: 300
